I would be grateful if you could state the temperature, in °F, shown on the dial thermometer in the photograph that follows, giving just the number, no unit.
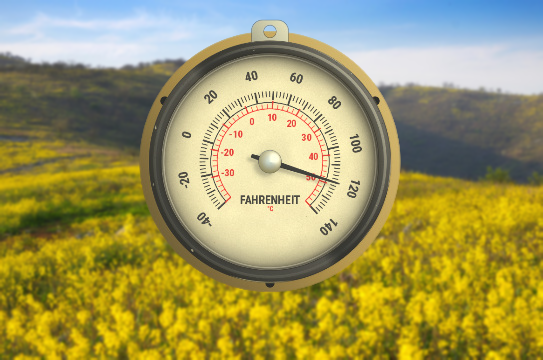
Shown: 120
